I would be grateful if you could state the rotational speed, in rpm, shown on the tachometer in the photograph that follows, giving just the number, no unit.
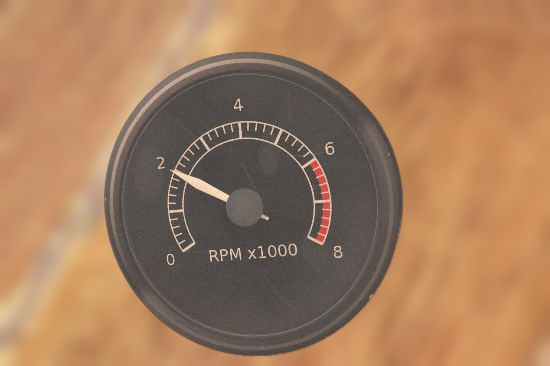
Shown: 2000
